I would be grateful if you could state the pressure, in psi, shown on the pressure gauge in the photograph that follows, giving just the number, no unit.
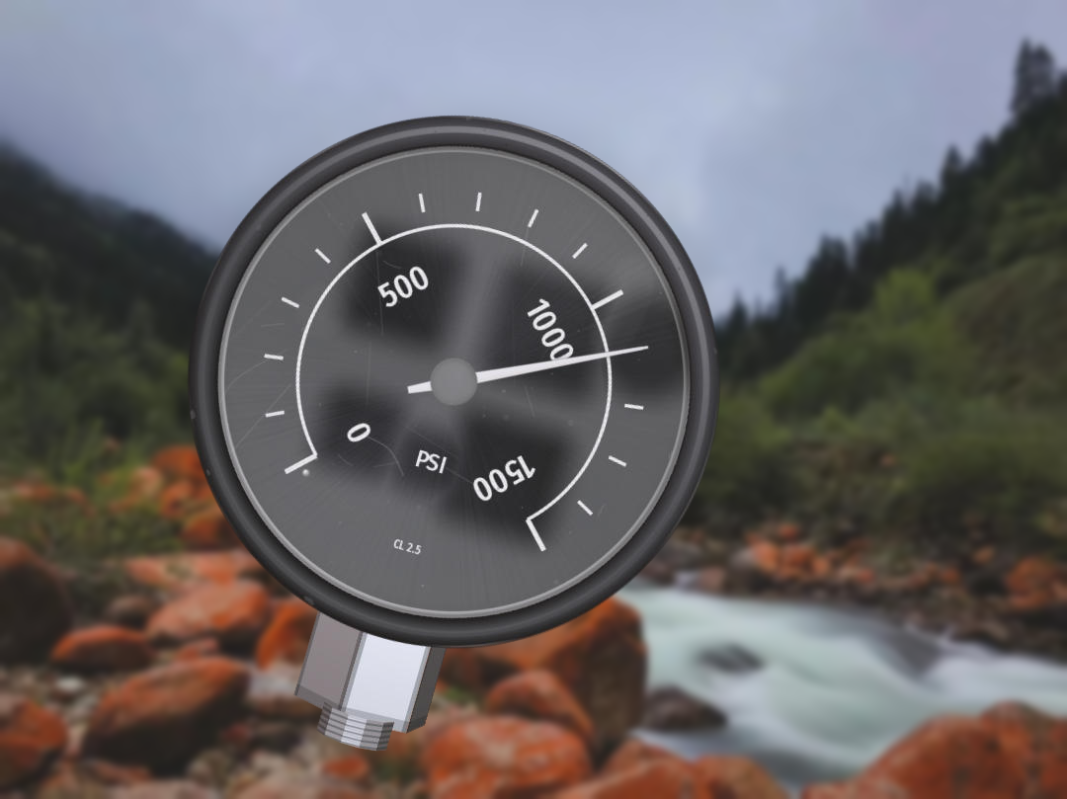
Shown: 1100
